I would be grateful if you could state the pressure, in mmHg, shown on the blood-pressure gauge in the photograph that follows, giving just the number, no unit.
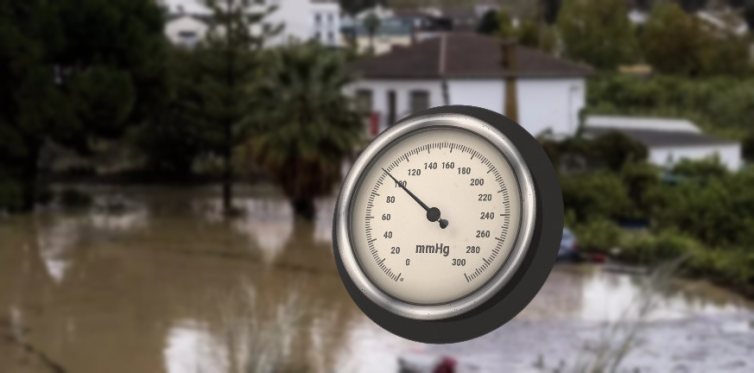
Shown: 100
